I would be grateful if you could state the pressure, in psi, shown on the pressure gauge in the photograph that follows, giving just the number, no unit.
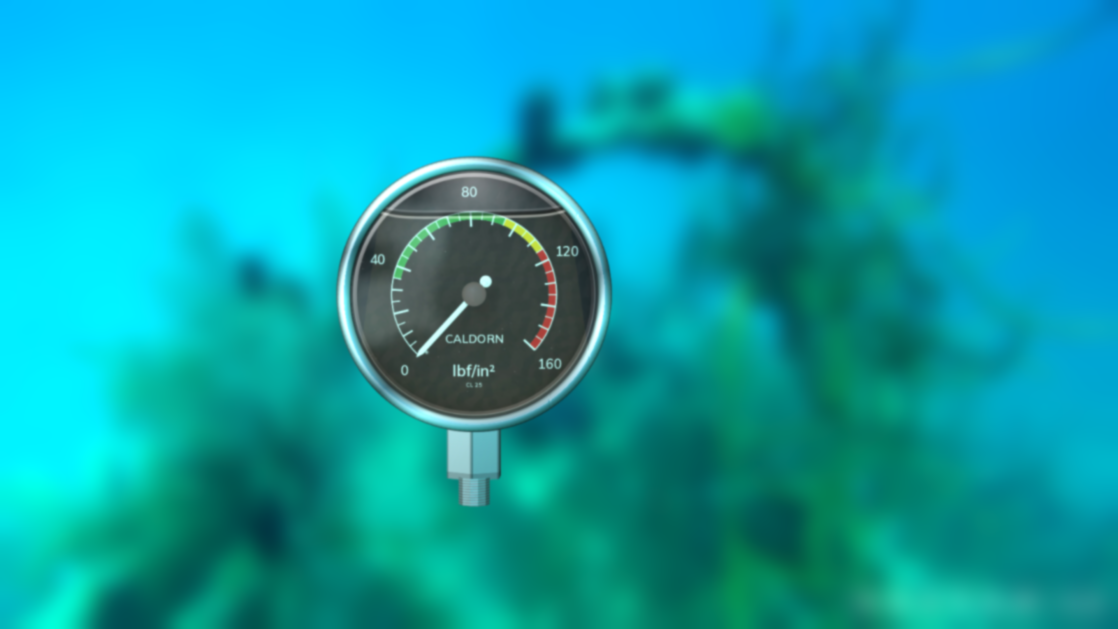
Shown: 0
